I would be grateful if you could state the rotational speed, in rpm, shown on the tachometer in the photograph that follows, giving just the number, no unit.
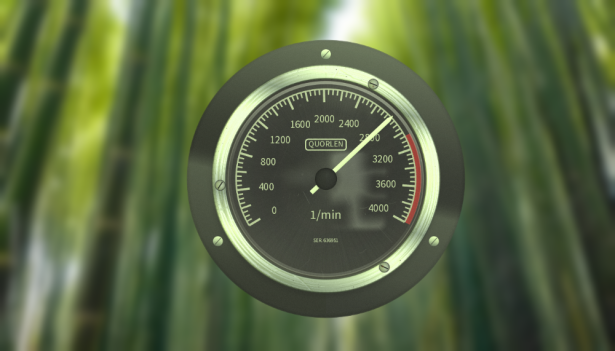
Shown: 2800
